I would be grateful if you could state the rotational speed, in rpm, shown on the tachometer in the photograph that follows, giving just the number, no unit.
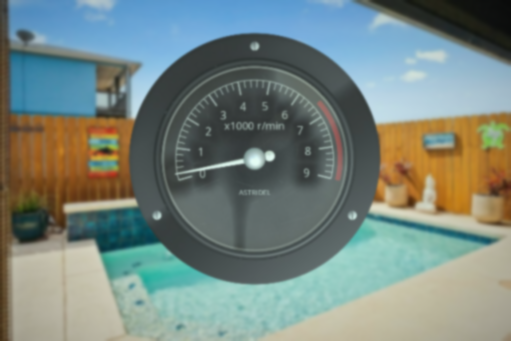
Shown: 200
